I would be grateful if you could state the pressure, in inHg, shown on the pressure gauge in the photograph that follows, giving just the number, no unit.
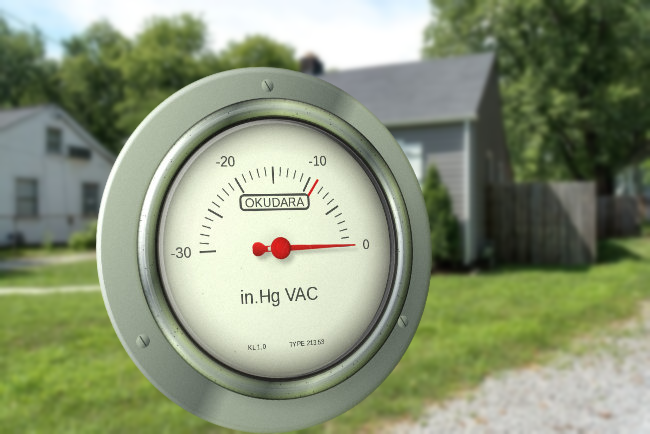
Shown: 0
